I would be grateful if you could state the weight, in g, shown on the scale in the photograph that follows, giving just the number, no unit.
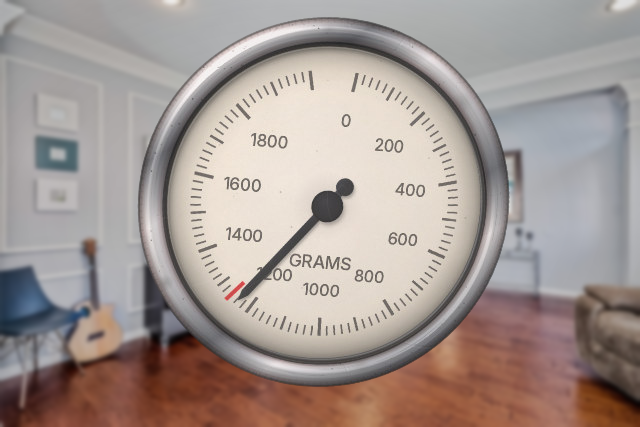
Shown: 1240
